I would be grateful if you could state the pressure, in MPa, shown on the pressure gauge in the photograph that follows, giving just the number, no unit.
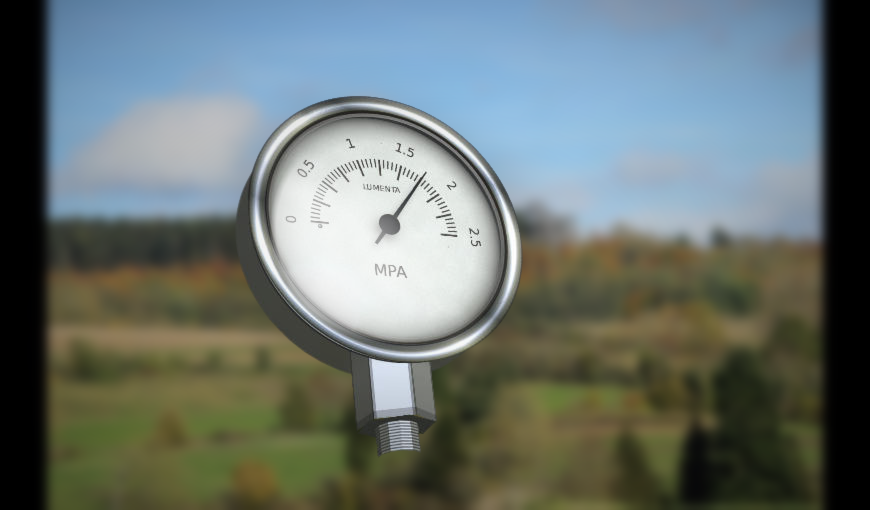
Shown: 1.75
